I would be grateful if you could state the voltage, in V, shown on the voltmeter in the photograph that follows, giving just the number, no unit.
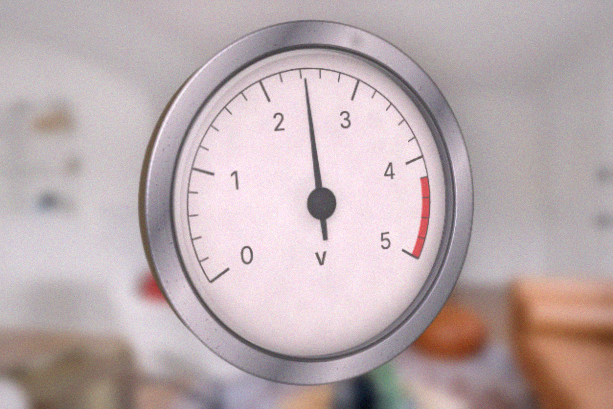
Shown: 2.4
